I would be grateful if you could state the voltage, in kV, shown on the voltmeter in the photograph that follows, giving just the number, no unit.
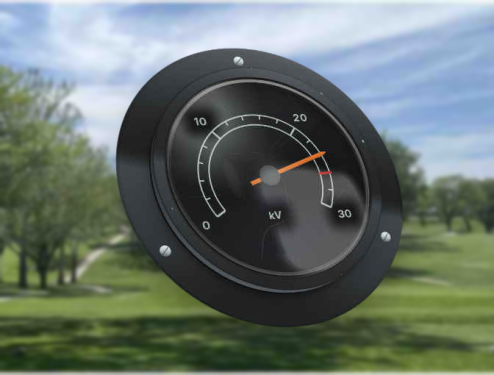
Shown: 24
